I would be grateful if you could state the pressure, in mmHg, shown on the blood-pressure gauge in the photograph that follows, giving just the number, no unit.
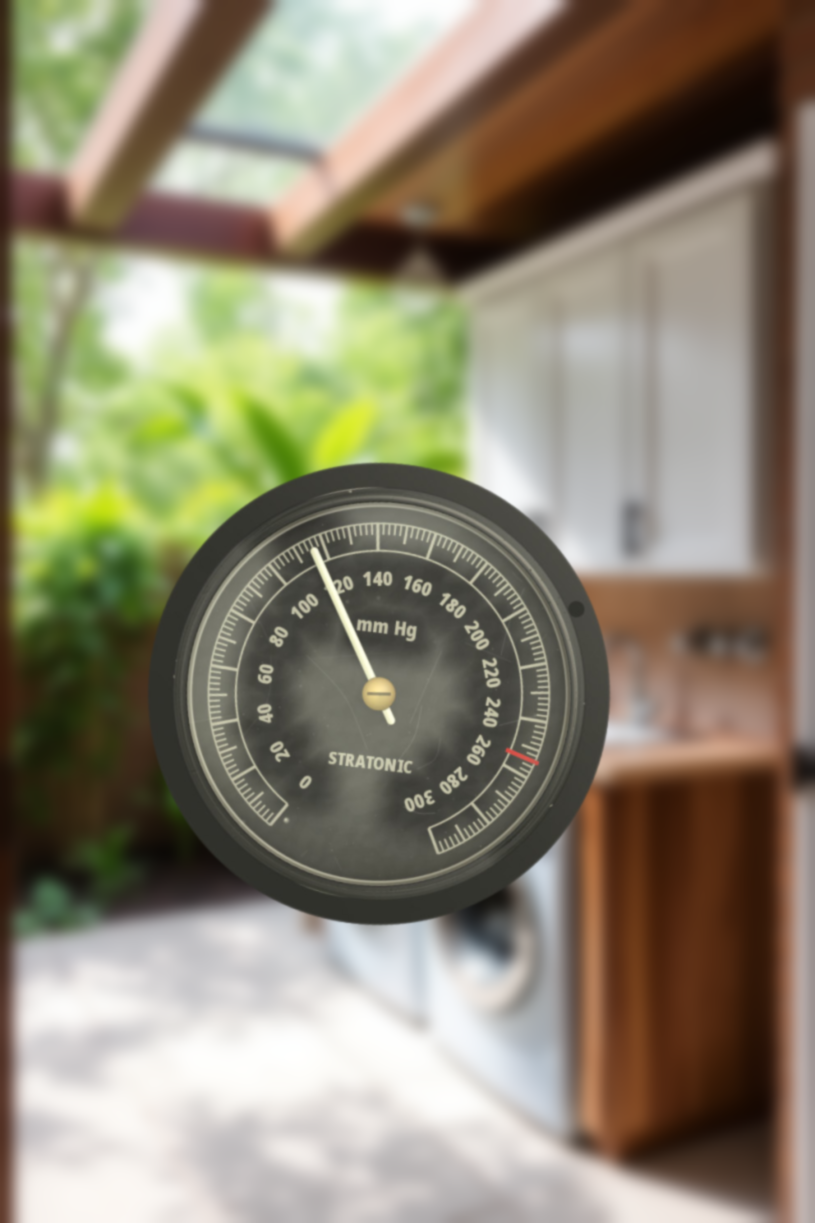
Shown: 116
